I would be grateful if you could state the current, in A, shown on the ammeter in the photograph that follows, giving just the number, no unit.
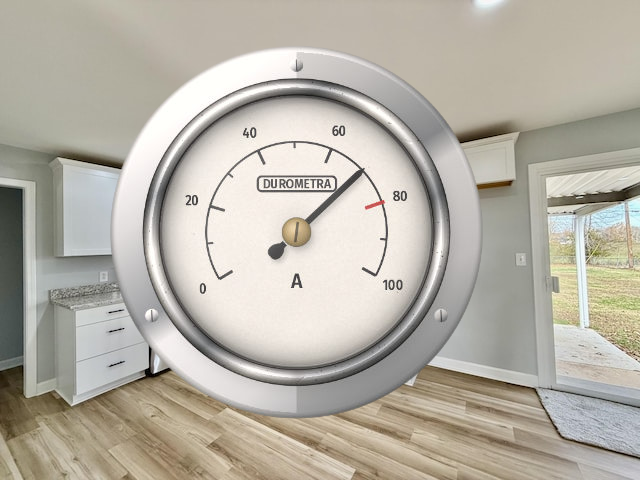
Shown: 70
